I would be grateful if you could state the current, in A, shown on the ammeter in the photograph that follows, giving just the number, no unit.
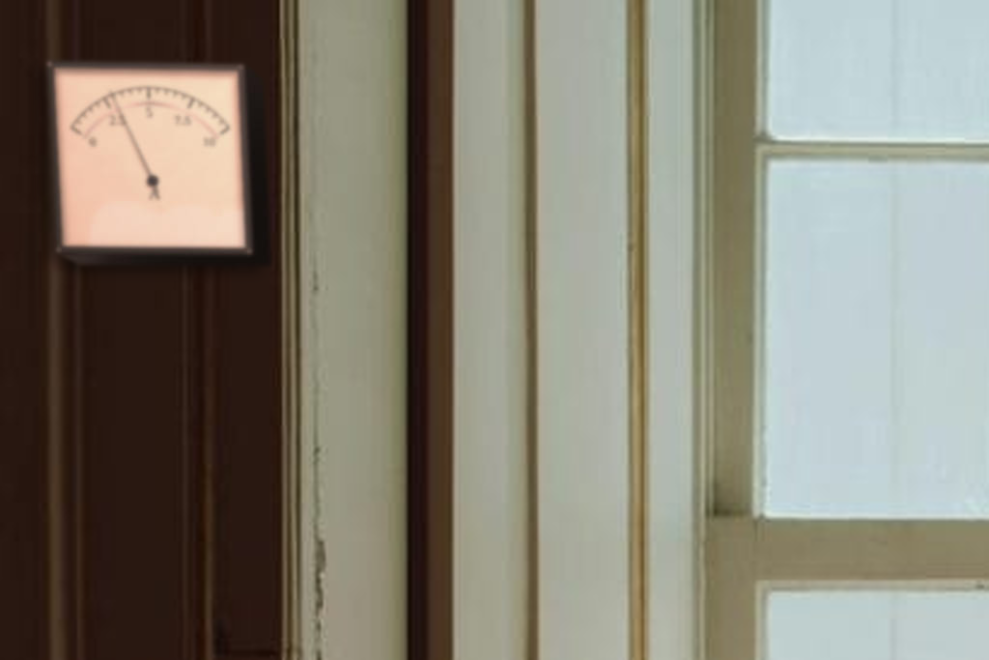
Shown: 3
